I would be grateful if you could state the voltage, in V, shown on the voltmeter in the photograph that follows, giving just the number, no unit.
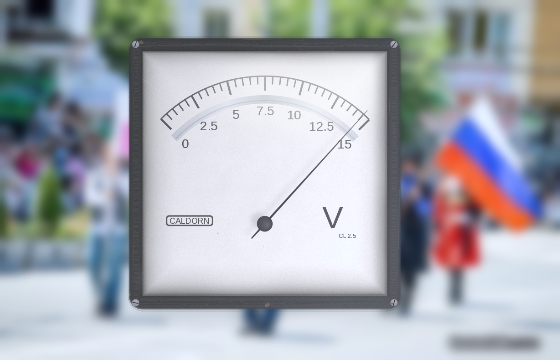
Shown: 14.5
